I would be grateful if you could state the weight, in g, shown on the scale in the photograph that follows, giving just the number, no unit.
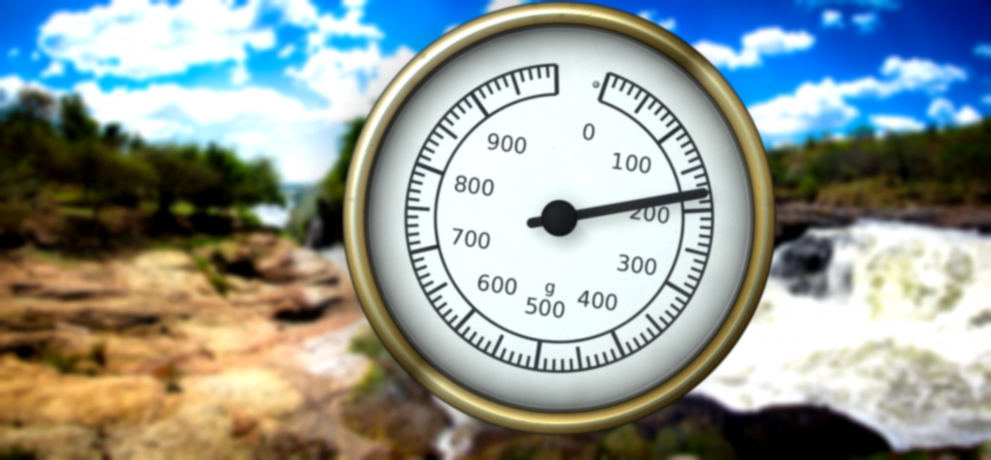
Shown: 180
